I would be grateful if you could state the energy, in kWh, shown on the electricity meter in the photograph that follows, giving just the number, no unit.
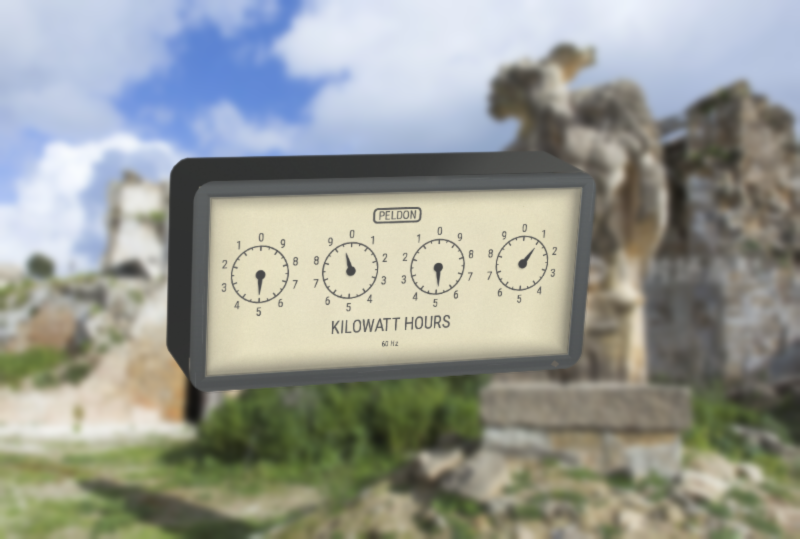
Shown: 4951
